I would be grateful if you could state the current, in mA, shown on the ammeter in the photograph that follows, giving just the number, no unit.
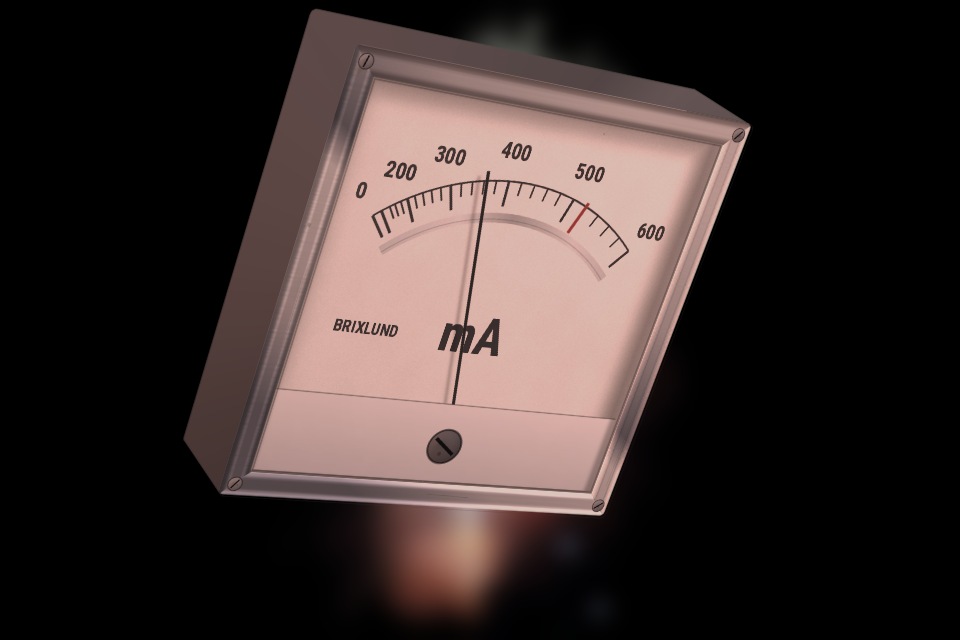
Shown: 360
